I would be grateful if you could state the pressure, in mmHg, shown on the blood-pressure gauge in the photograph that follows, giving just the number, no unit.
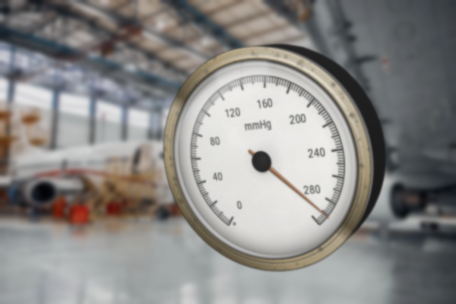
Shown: 290
